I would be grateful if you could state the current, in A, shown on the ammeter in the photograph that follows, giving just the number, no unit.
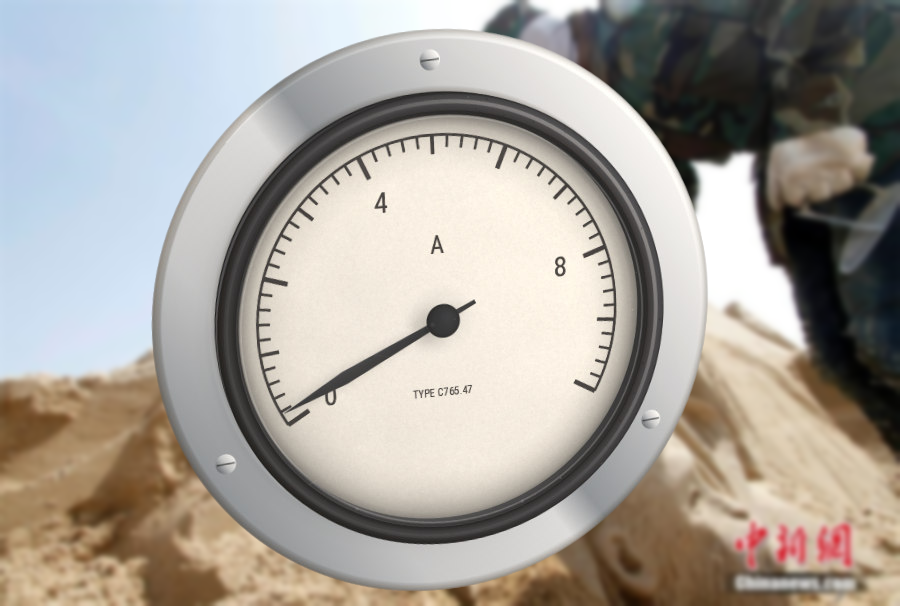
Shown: 0.2
